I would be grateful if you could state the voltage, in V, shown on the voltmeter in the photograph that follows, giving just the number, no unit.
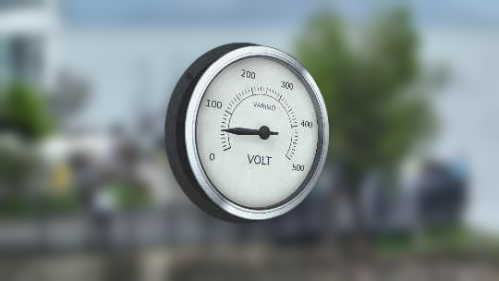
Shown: 50
